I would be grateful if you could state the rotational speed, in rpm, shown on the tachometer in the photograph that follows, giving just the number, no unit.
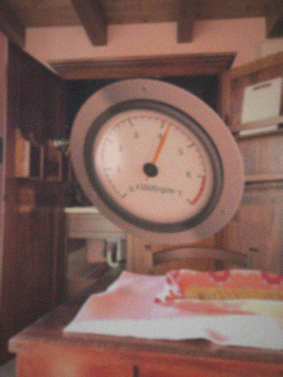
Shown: 4200
